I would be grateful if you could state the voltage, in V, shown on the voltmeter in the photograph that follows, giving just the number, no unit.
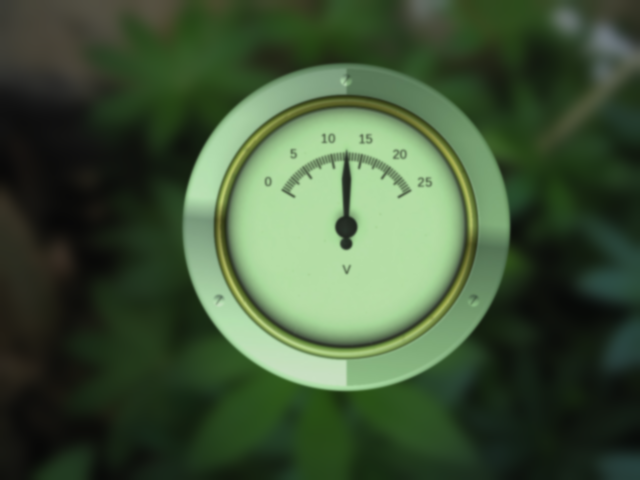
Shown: 12.5
